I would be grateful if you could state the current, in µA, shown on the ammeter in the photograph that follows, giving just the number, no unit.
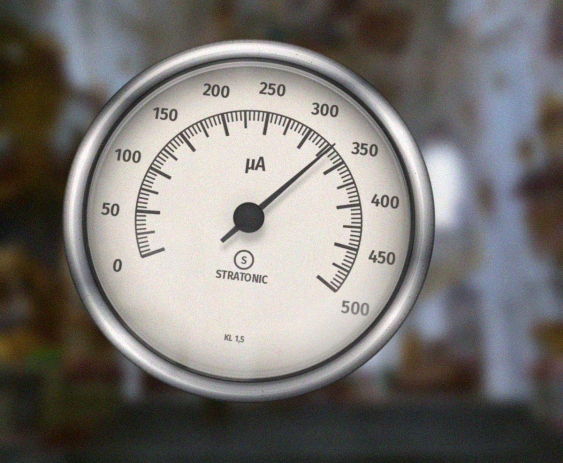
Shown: 330
